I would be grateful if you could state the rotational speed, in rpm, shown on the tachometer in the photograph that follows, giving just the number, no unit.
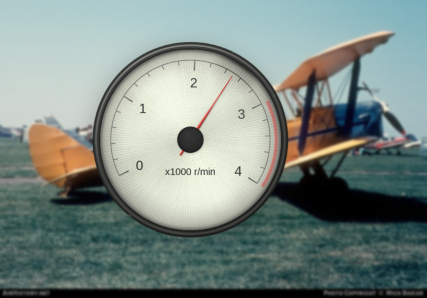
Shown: 2500
